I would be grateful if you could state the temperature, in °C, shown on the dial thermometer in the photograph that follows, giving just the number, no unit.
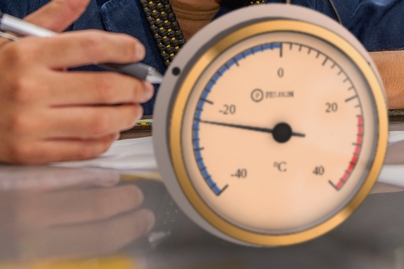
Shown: -24
